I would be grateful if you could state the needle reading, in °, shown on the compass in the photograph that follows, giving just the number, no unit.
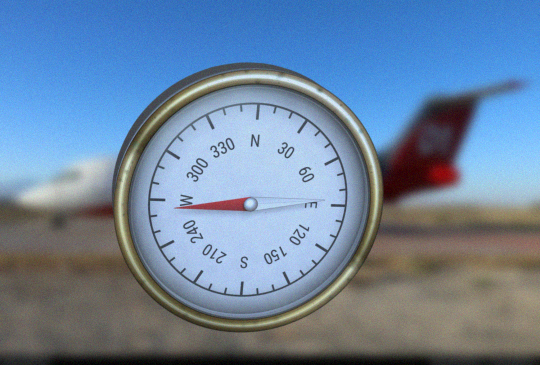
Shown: 265
